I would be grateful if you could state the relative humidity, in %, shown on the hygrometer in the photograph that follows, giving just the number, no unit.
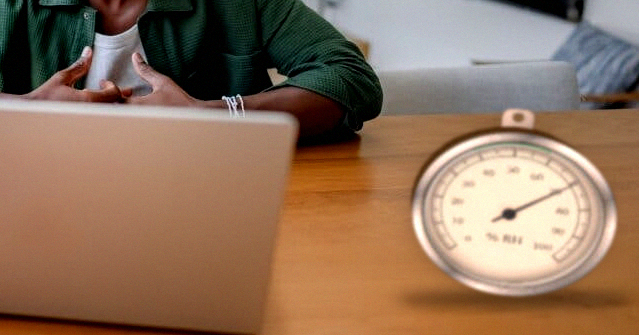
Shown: 70
